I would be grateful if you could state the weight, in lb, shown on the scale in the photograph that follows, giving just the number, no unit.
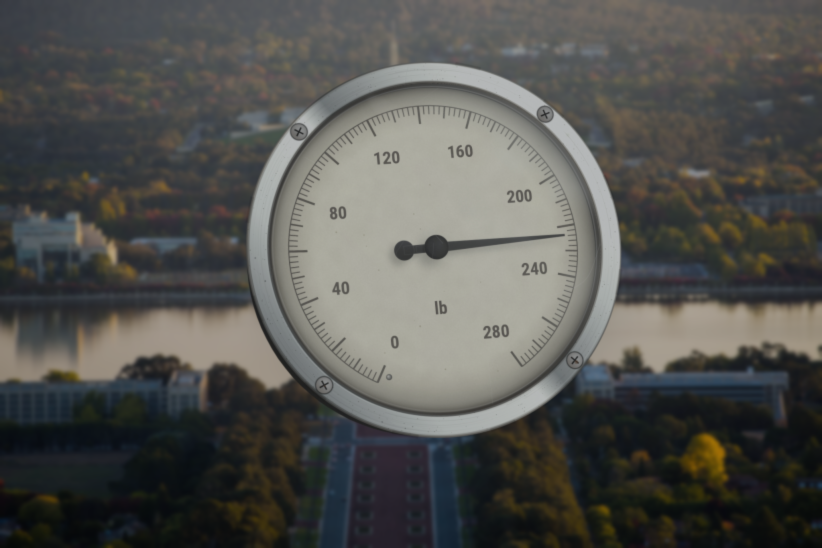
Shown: 224
